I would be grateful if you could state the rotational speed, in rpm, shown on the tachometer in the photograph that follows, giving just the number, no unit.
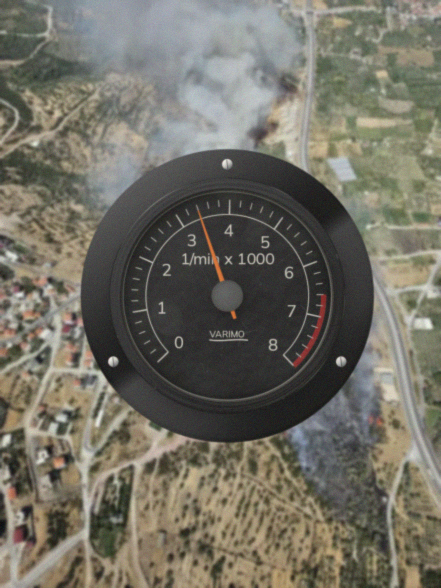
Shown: 3400
